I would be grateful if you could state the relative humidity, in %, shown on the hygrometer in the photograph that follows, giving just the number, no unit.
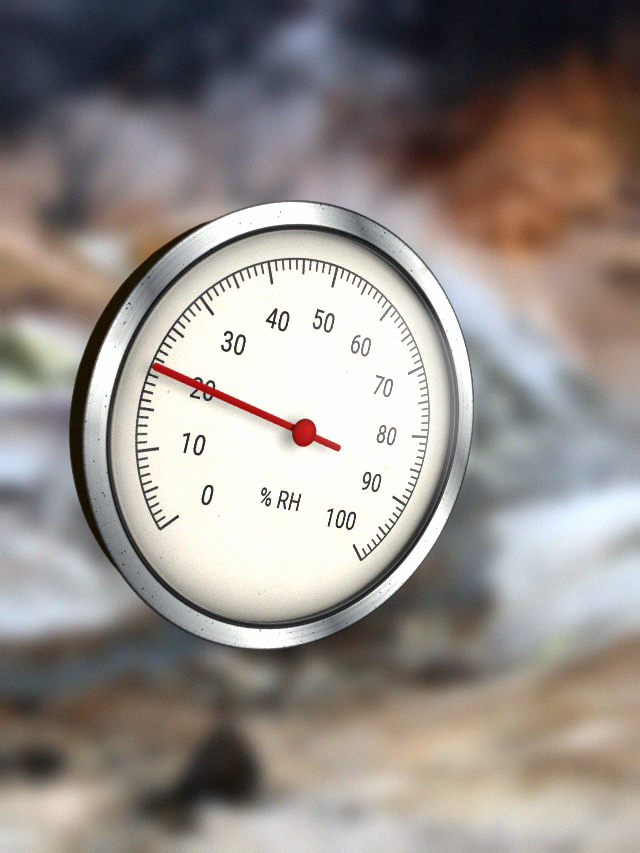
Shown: 20
